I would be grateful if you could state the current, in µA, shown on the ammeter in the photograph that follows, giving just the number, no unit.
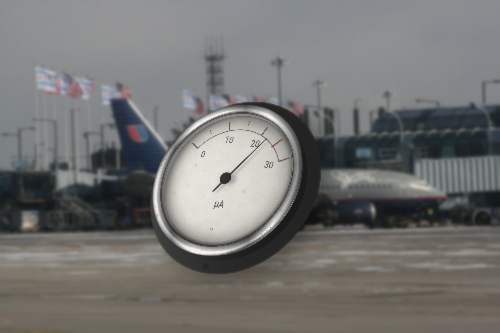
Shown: 22.5
